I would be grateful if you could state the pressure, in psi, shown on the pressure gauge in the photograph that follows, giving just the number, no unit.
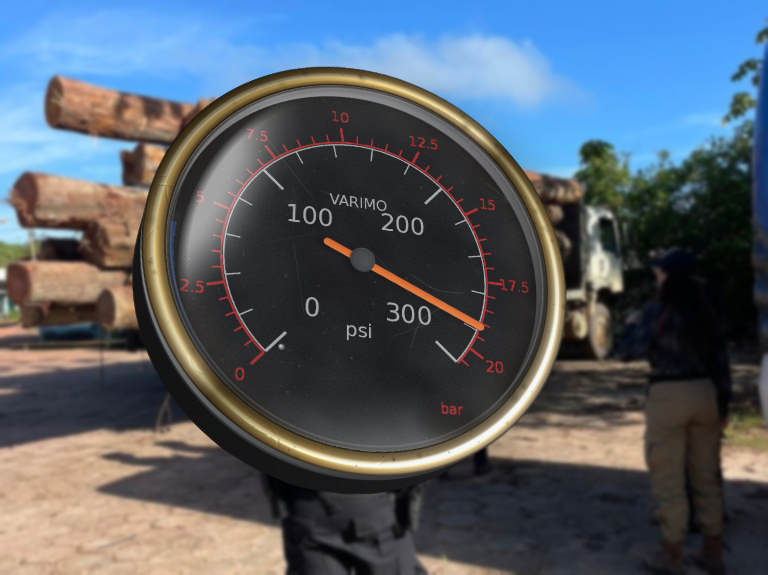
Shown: 280
